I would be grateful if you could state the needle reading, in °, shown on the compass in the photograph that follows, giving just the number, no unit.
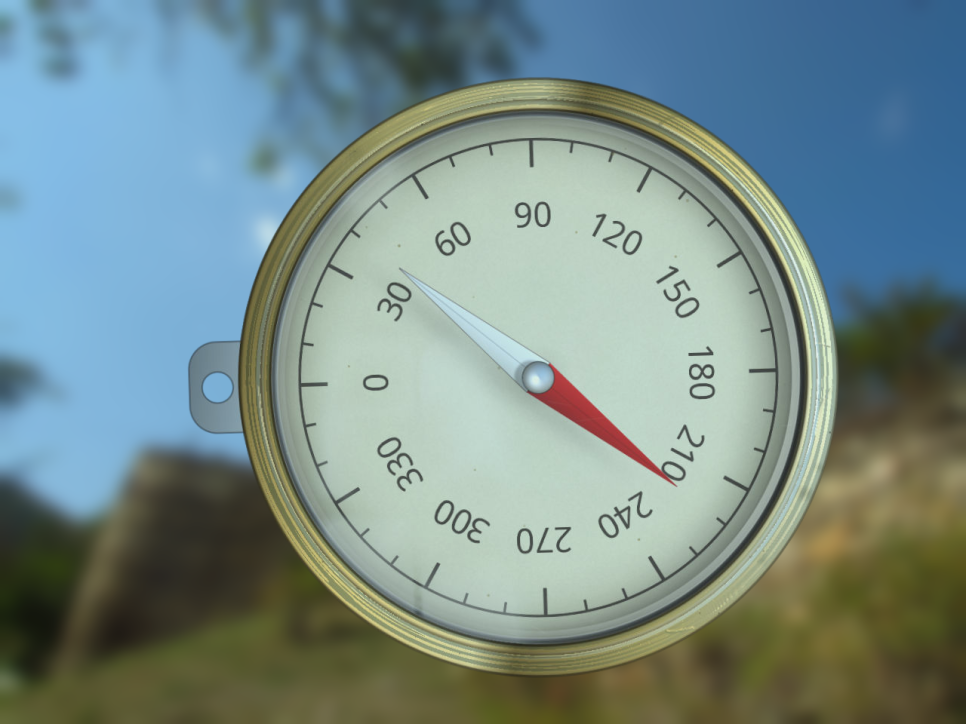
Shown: 220
